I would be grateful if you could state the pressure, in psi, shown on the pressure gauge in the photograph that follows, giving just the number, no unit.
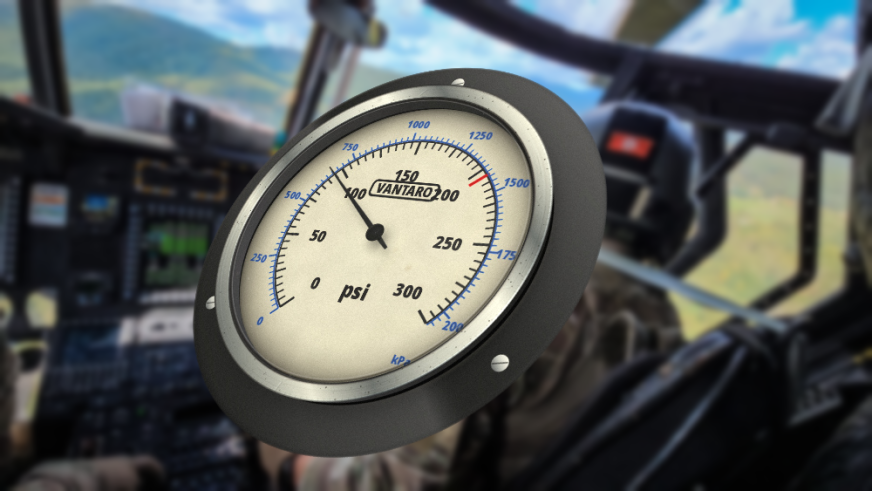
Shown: 95
